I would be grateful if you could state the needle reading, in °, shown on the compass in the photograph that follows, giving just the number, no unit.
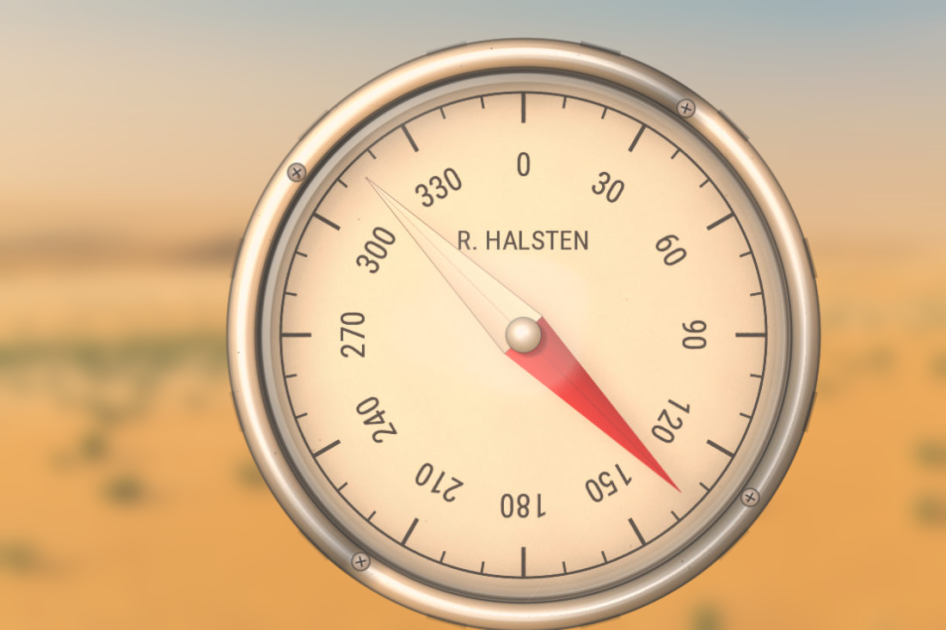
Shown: 135
